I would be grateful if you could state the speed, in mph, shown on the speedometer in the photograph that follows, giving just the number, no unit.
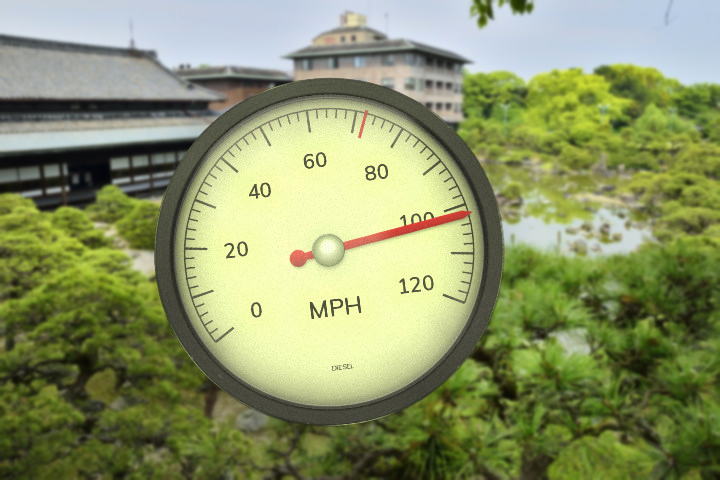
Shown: 102
